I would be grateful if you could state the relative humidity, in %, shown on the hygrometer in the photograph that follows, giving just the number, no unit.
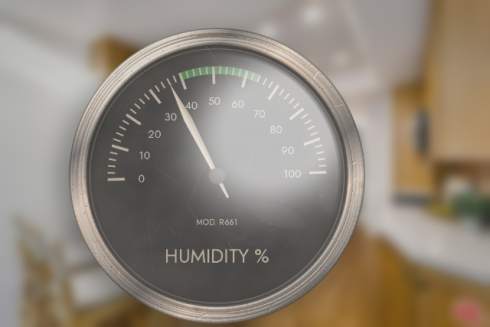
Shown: 36
